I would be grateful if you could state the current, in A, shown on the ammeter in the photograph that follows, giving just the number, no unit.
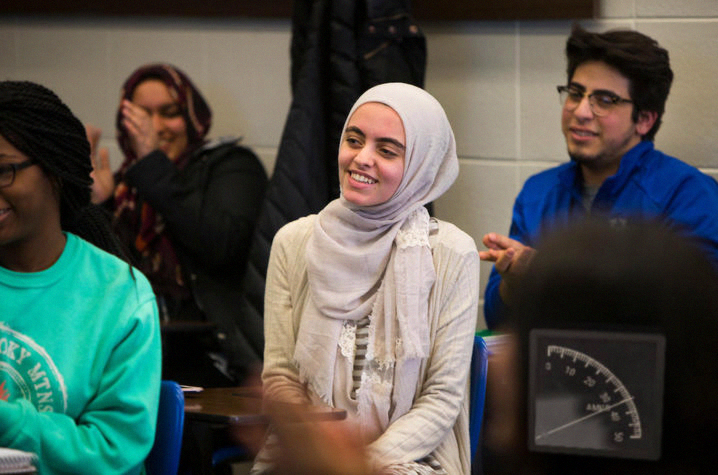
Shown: 35
